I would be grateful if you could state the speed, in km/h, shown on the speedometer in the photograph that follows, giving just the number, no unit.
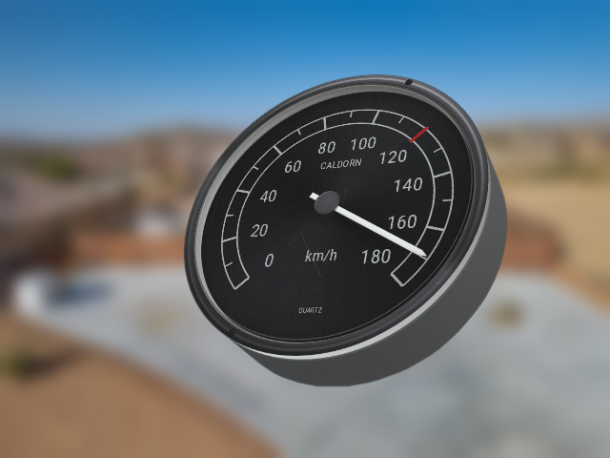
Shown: 170
